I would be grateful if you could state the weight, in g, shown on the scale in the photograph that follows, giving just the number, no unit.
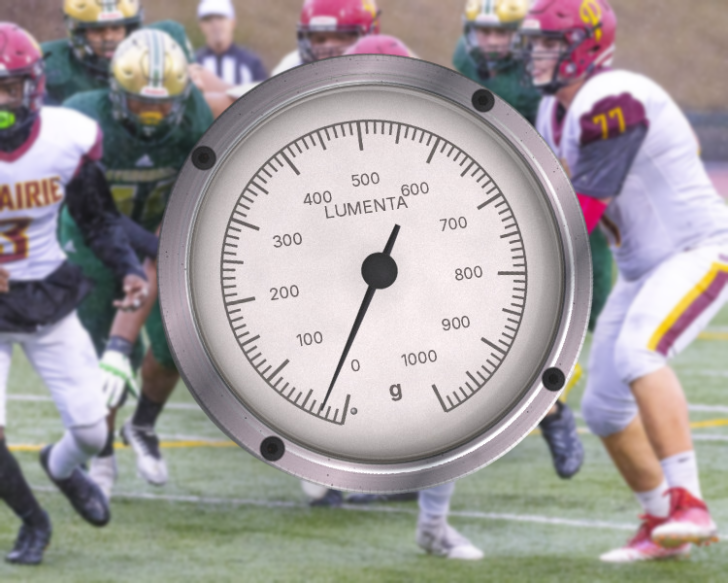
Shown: 30
